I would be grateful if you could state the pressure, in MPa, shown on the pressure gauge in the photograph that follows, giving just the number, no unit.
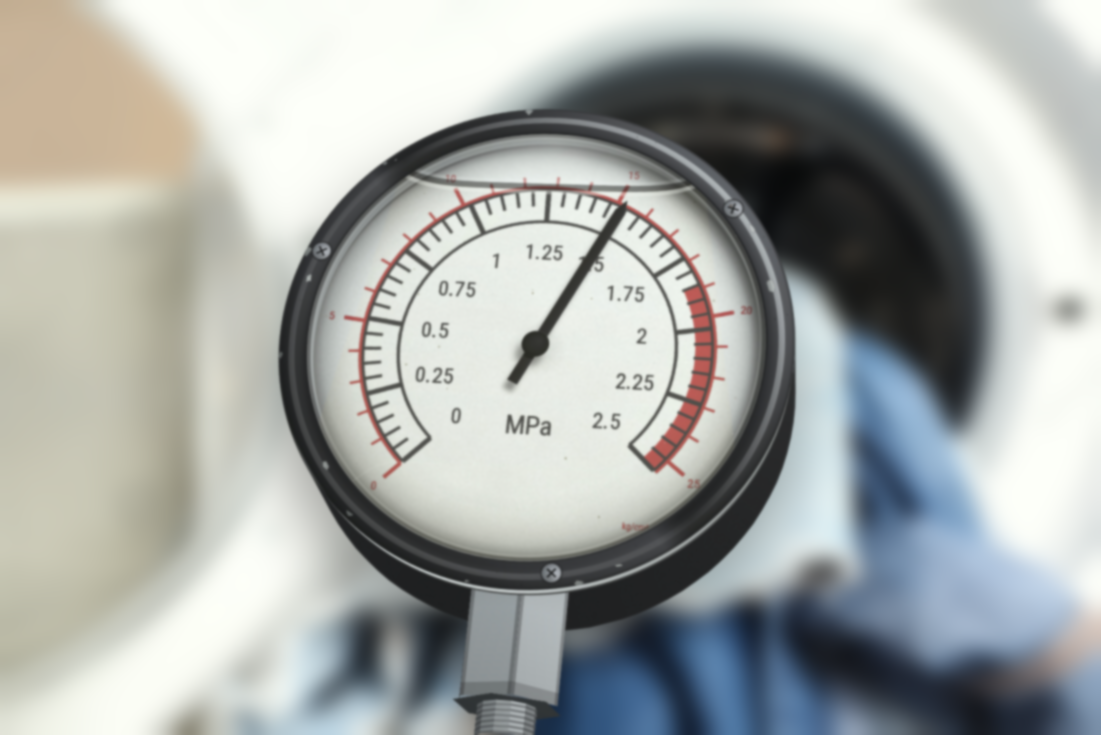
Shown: 1.5
